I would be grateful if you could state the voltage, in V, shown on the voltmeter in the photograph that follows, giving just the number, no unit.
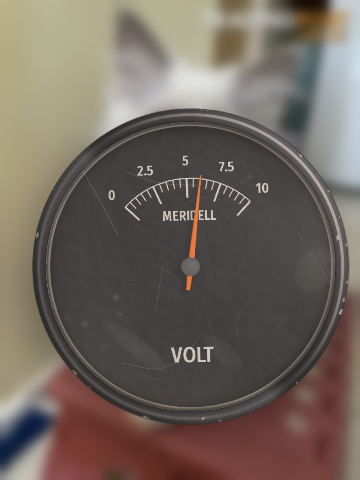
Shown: 6
